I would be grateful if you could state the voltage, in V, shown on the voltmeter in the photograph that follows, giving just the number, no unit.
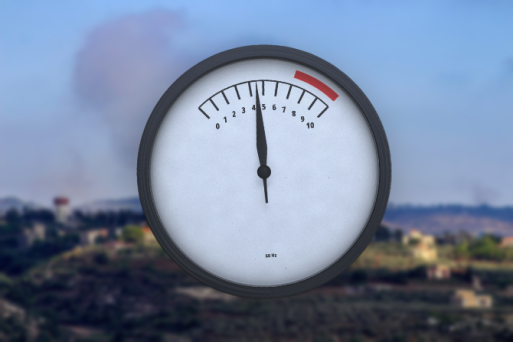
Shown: 4.5
